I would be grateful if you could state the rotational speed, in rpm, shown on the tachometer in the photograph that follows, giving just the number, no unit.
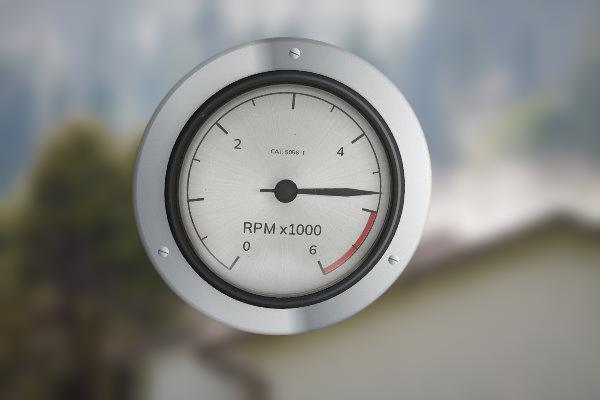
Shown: 4750
